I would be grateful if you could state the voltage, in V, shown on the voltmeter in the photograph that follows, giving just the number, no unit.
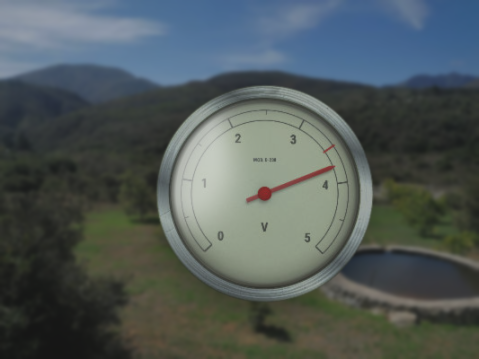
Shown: 3.75
